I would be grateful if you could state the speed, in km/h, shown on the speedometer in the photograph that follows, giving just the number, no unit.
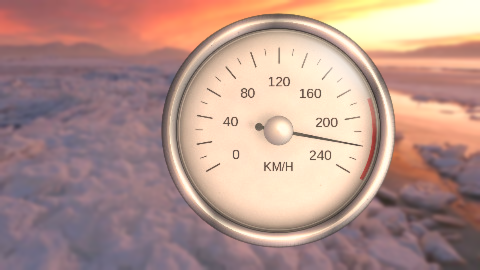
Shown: 220
